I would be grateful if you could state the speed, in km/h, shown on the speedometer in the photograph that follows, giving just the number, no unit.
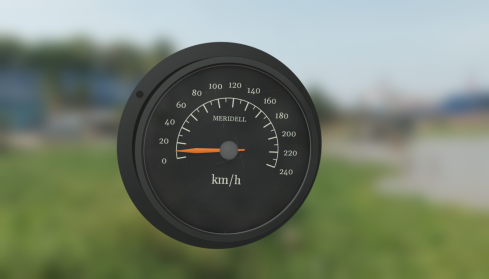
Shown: 10
